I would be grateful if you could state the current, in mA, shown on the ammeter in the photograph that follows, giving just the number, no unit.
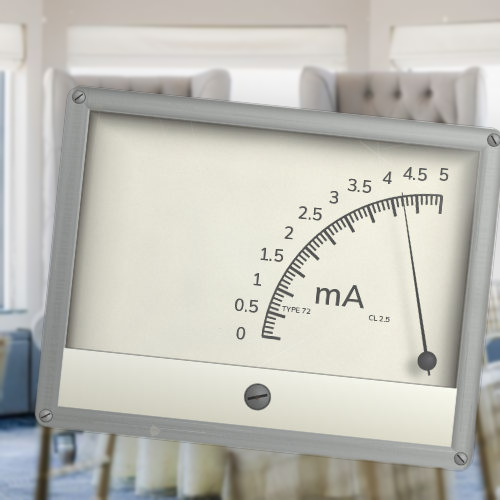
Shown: 4.2
